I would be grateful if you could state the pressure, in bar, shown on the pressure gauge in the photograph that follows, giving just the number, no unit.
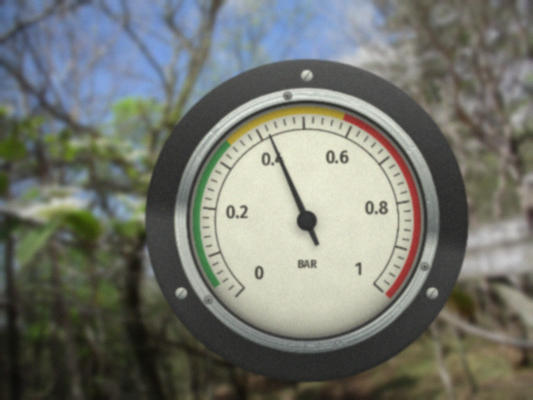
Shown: 0.42
